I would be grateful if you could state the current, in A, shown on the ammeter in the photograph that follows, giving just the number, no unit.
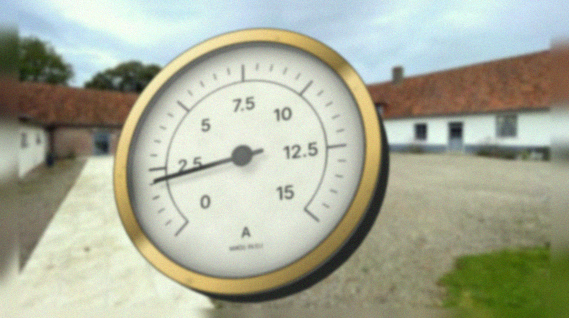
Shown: 2
